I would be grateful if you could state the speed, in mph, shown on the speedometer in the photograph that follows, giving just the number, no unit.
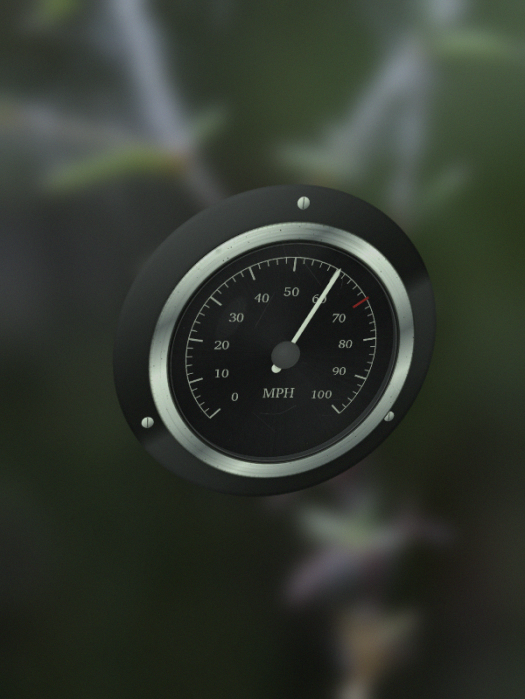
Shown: 60
